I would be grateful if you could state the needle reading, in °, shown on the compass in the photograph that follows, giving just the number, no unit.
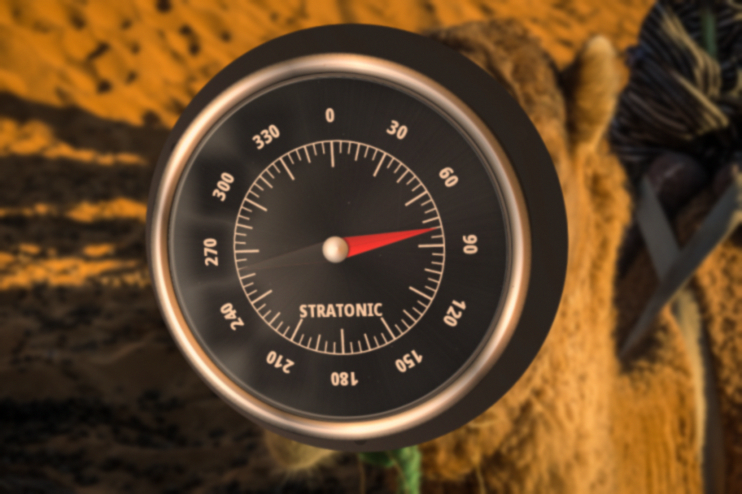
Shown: 80
